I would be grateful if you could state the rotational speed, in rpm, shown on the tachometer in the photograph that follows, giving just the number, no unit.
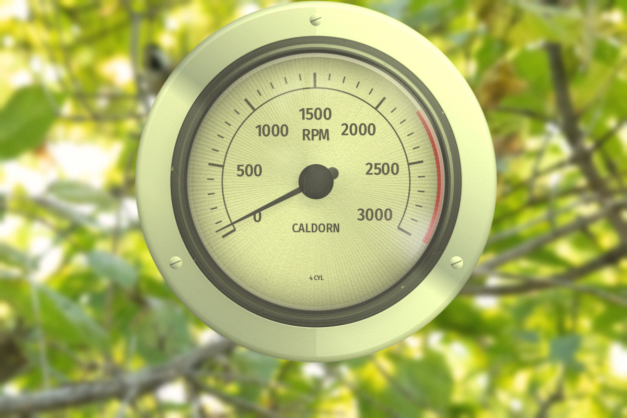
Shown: 50
